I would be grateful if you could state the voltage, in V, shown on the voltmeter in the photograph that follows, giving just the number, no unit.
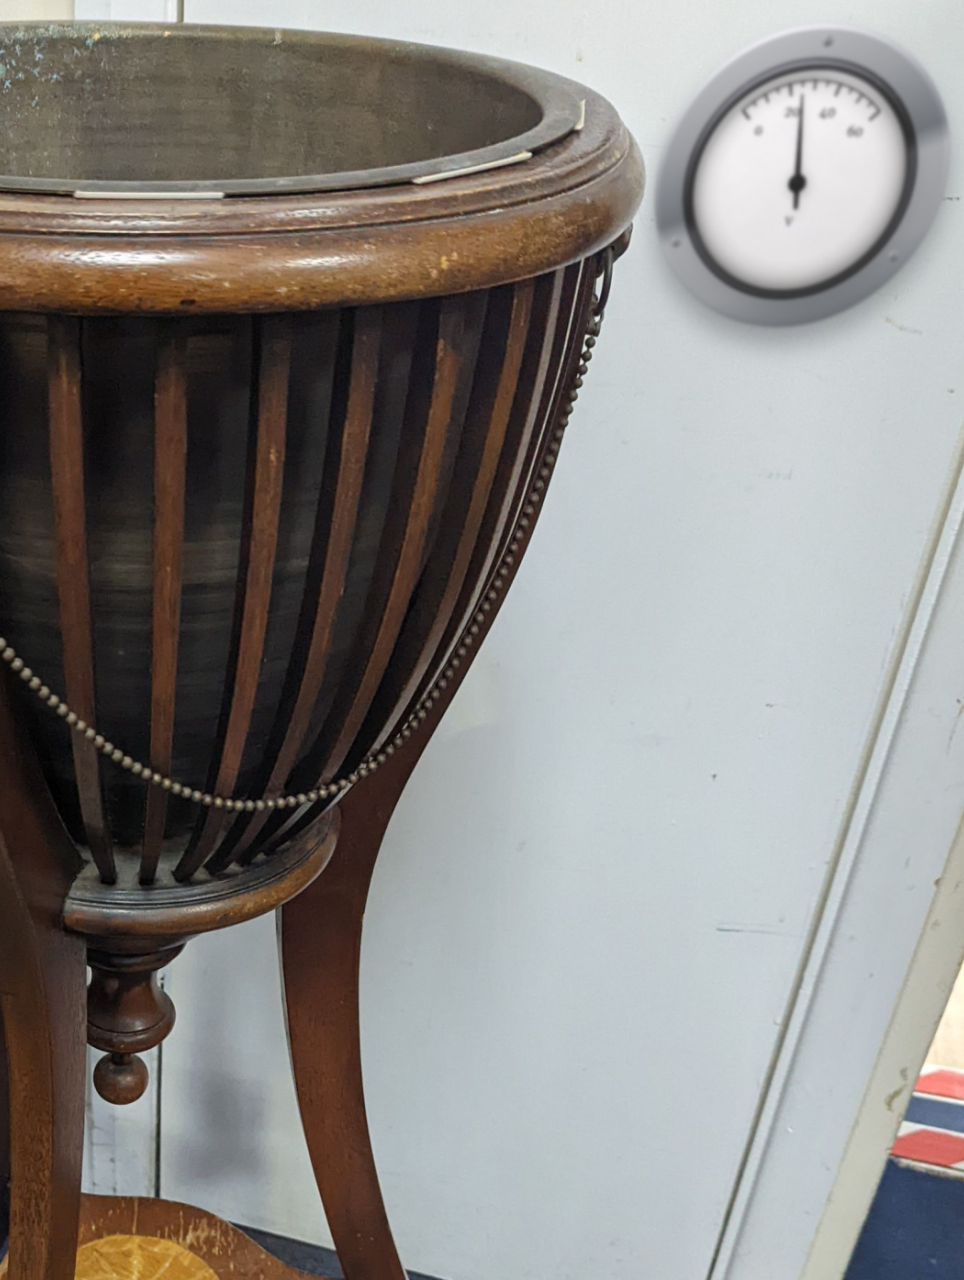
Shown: 25
